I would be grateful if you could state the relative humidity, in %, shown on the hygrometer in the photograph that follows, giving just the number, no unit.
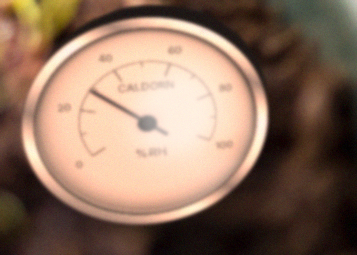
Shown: 30
